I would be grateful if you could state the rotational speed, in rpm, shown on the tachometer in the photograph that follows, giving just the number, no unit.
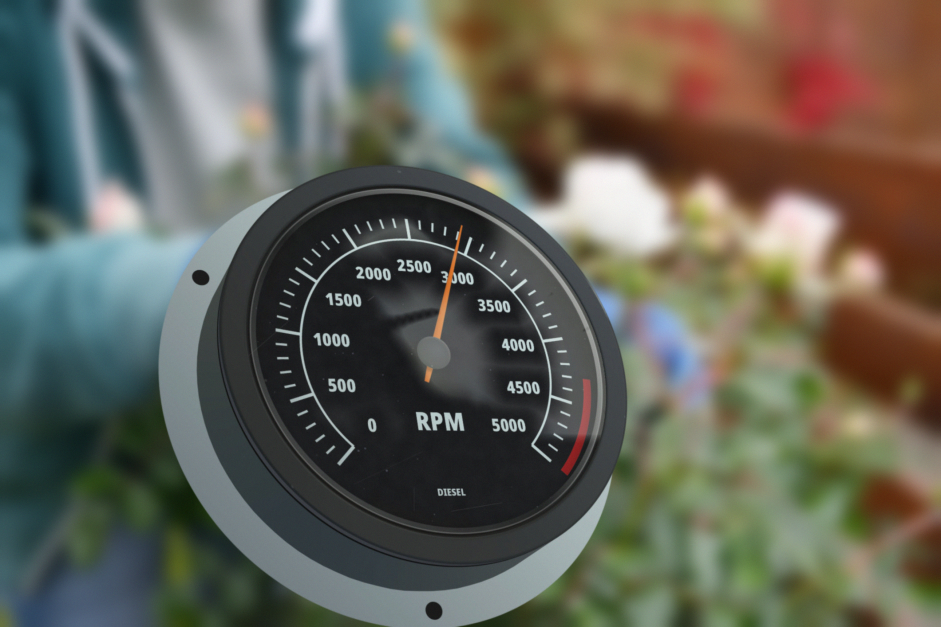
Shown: 2900
